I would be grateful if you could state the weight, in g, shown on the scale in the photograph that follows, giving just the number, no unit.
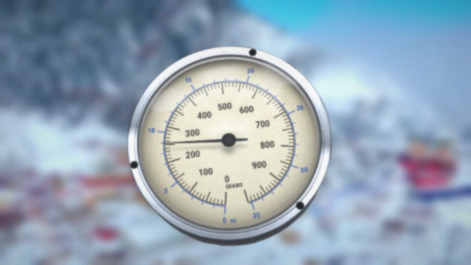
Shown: 250
